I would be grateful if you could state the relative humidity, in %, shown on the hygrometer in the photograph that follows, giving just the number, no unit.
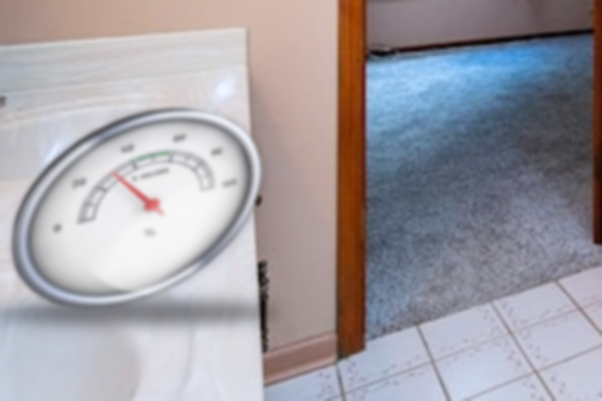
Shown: 30
